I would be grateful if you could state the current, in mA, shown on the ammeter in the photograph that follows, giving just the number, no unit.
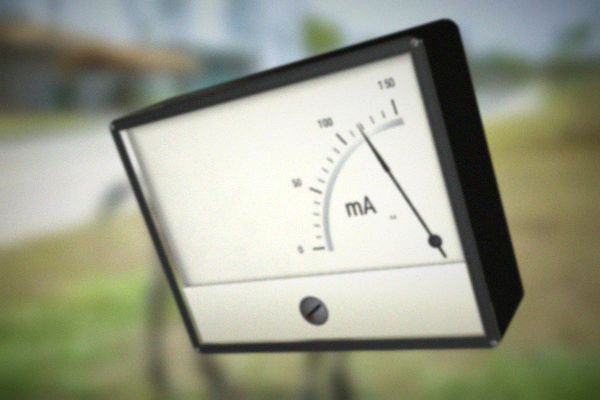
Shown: 120
